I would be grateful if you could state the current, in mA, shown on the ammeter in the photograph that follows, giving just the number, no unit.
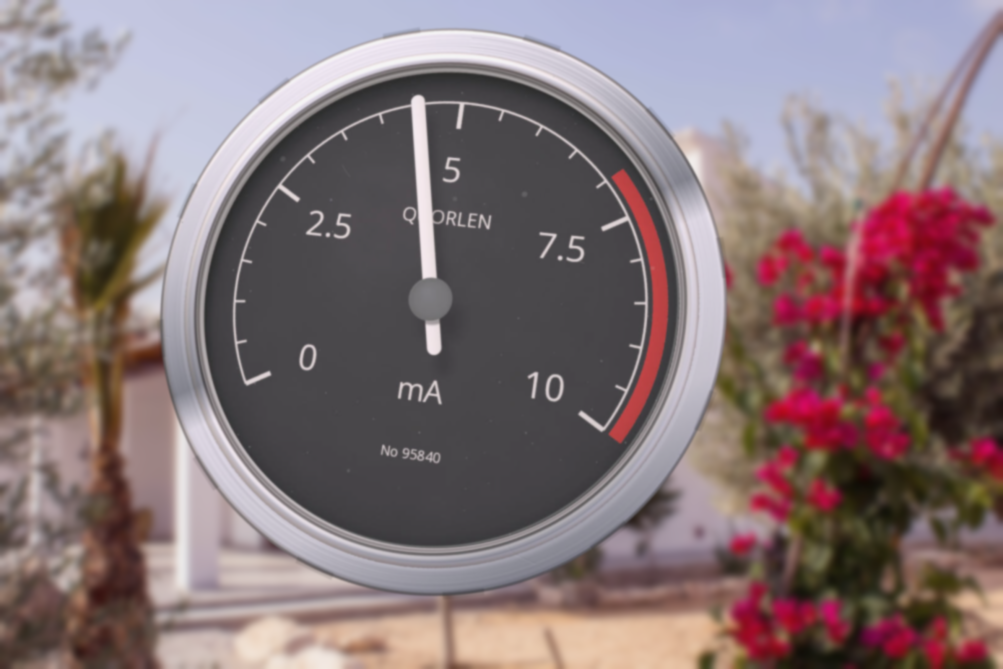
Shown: 4.5
